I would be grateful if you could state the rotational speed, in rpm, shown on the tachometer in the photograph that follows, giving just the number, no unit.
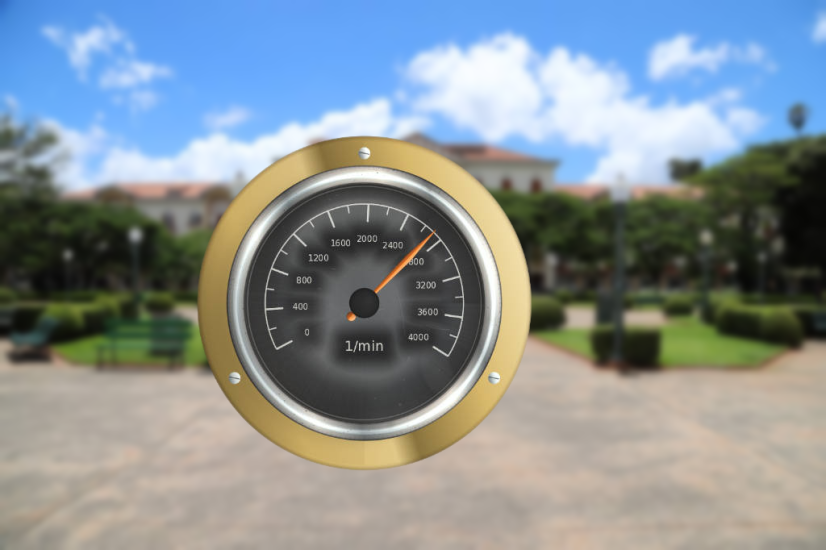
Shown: 2700
